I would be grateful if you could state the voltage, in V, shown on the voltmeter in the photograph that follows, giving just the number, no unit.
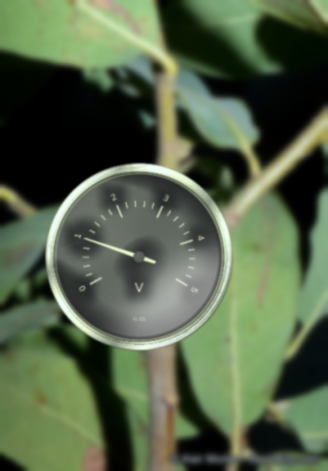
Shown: 1
